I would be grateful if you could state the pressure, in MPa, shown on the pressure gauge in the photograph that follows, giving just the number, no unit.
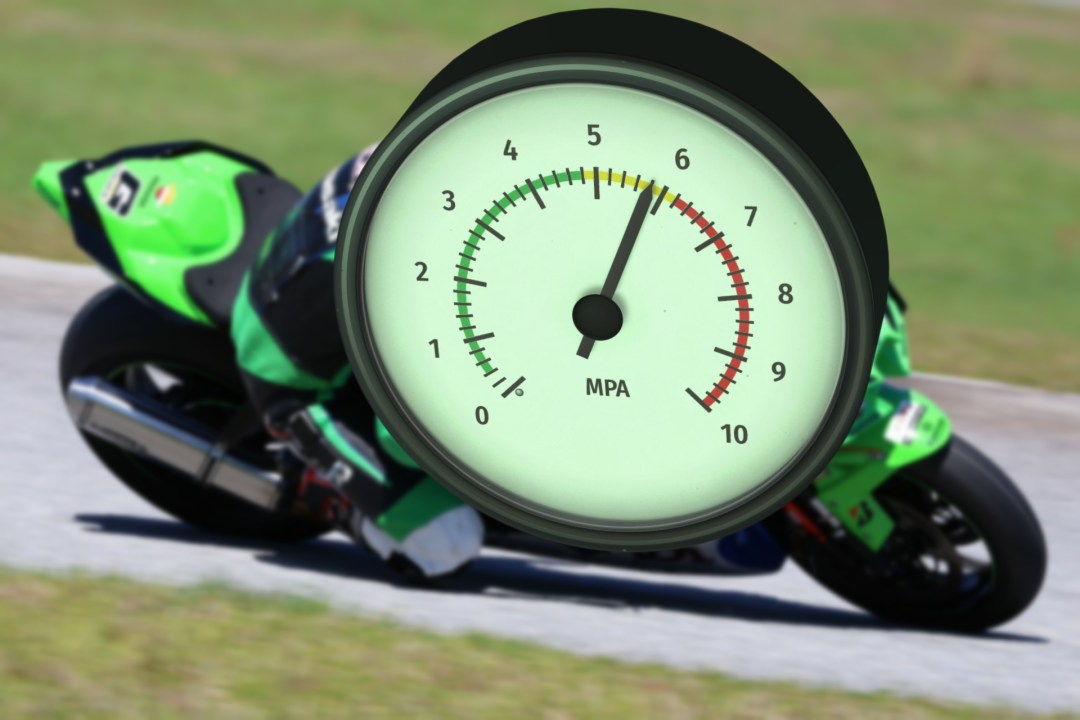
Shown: 5.8
